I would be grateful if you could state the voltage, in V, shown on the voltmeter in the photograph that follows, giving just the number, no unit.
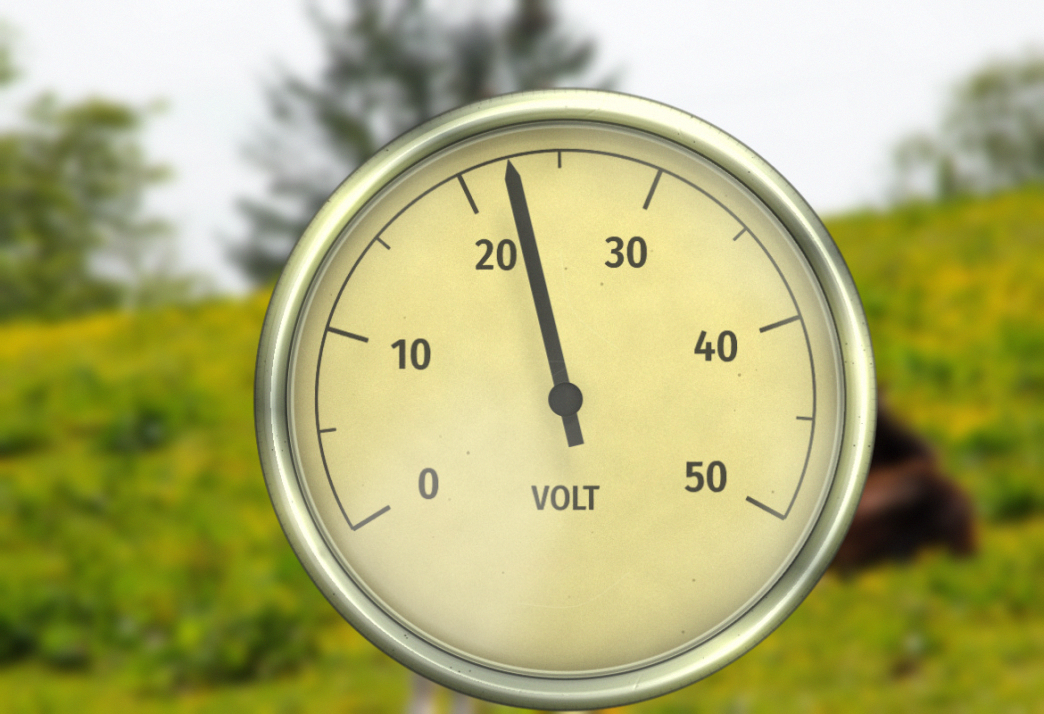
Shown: 22.5
